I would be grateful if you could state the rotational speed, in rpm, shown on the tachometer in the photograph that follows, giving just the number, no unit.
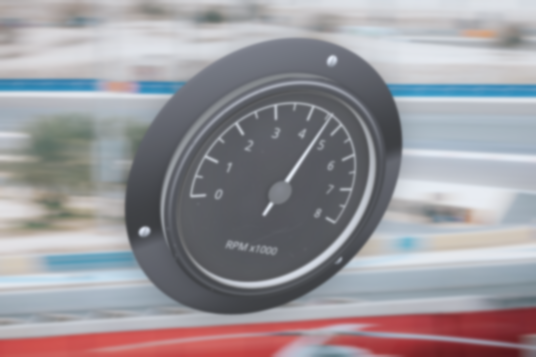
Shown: 4500
